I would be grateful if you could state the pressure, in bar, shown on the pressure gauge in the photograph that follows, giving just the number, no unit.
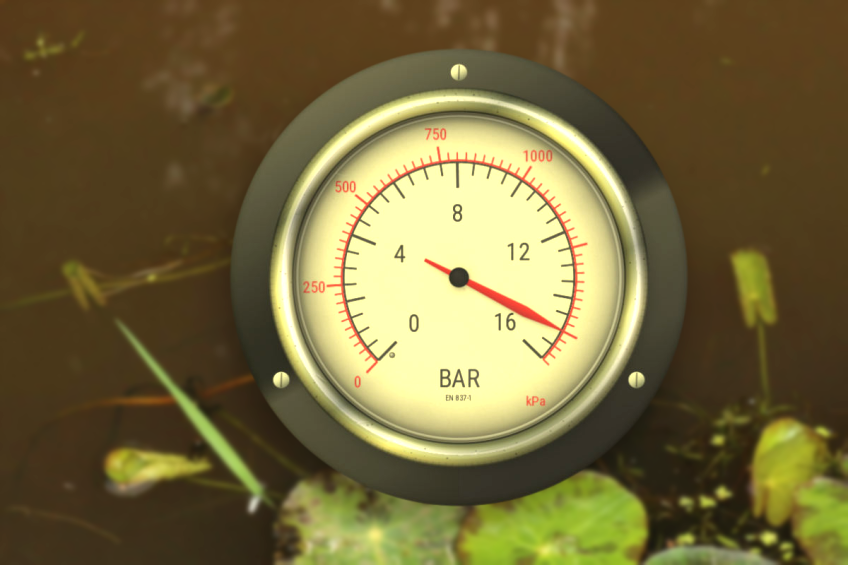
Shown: 15
